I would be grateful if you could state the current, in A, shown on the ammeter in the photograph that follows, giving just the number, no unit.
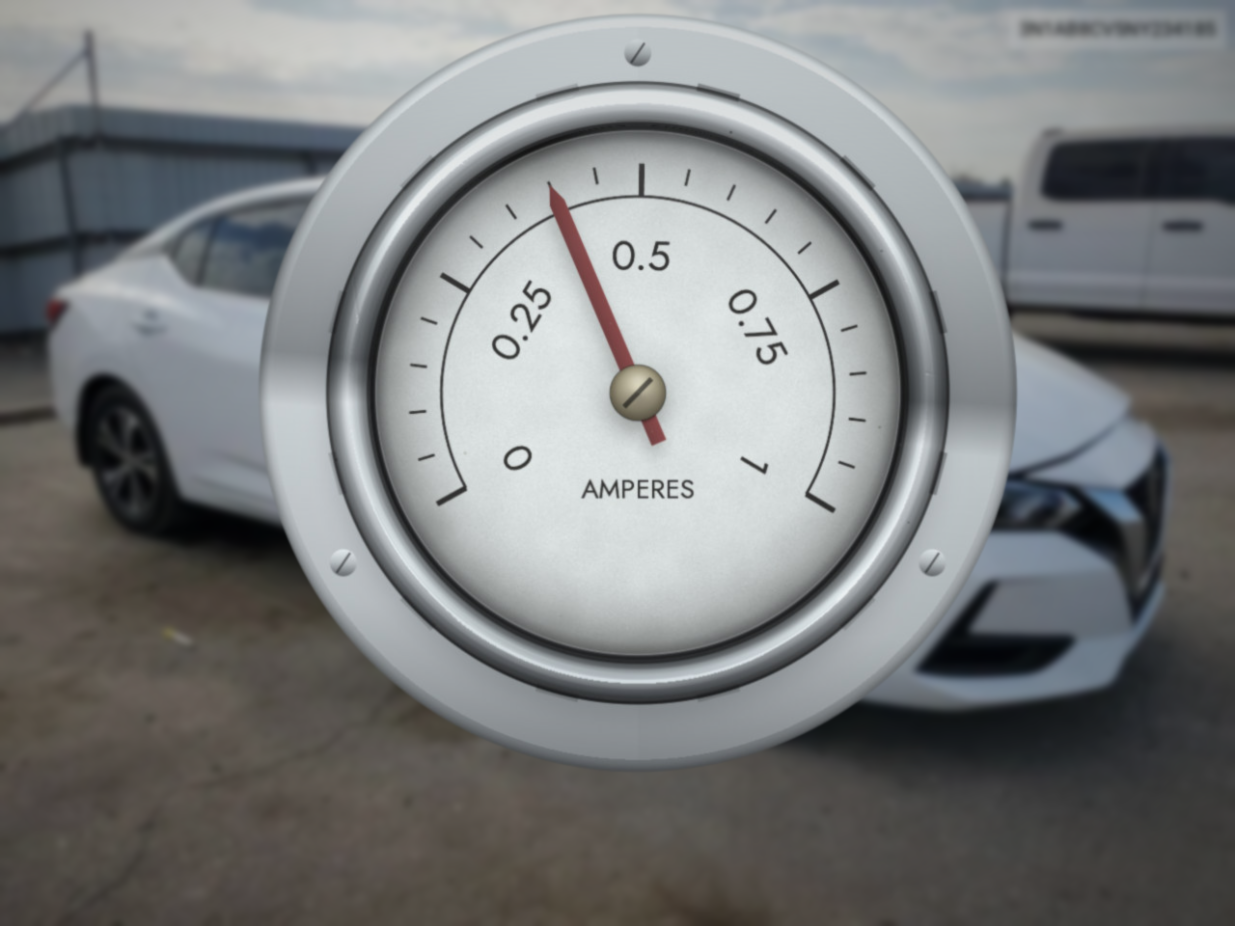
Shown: 0.4
